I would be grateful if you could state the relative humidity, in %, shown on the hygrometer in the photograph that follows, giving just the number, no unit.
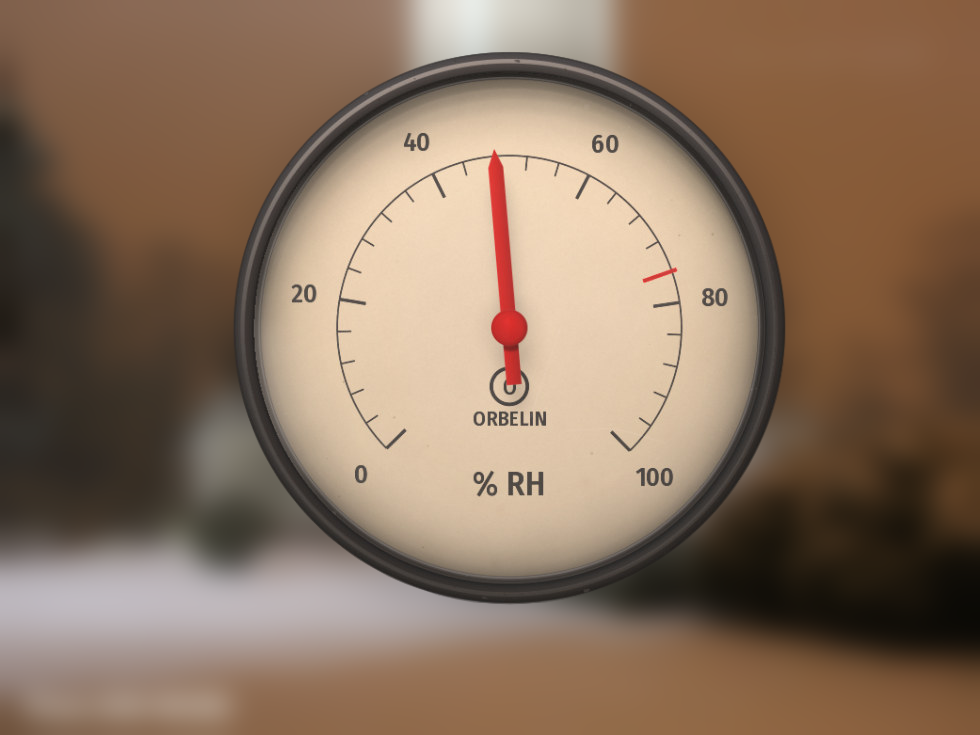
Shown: 48
